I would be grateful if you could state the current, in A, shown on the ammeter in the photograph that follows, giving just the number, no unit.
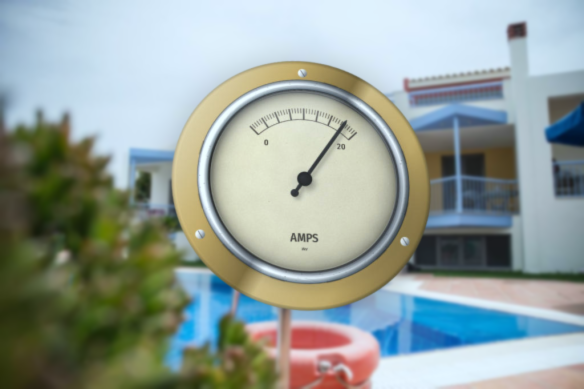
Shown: 17.5
